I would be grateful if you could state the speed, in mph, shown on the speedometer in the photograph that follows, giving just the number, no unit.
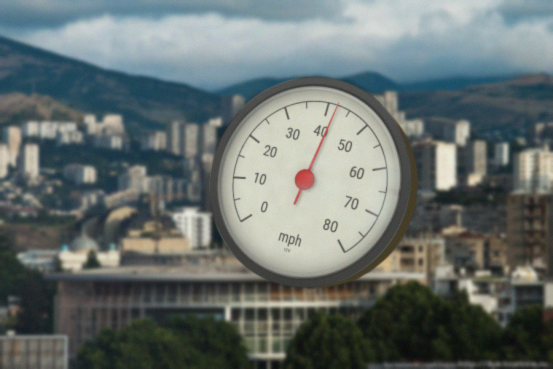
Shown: 42.5
